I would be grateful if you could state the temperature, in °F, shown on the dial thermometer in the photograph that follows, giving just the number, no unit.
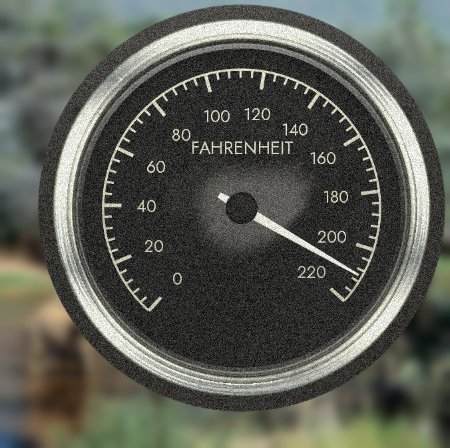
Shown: 210
